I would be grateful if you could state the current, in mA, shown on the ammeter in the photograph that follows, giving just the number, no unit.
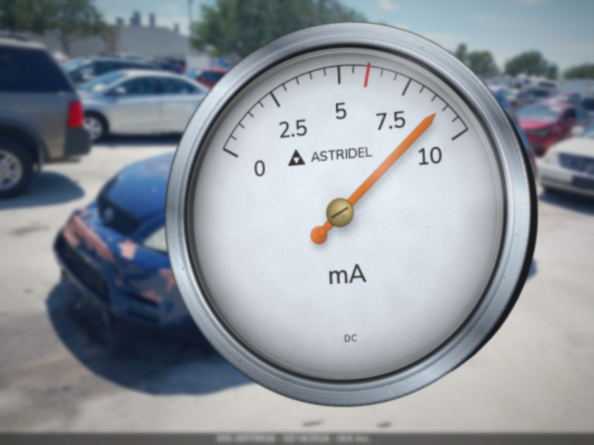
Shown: 9
